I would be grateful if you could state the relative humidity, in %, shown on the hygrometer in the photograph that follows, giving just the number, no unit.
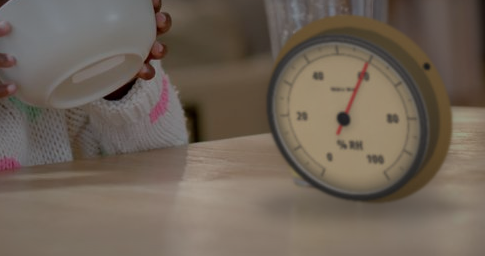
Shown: 60
